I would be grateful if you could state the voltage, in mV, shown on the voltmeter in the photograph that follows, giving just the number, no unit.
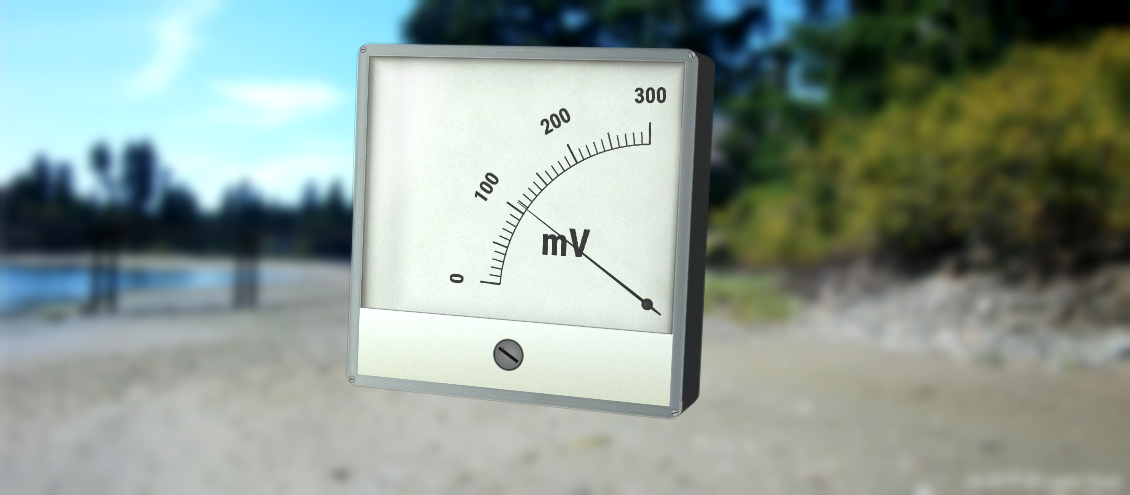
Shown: 110
